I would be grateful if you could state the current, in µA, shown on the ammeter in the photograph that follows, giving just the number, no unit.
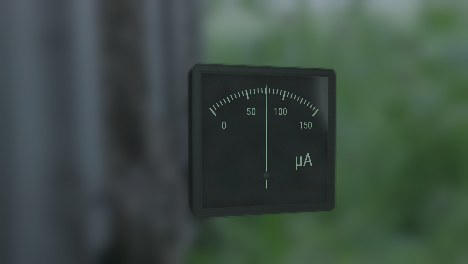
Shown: 75
